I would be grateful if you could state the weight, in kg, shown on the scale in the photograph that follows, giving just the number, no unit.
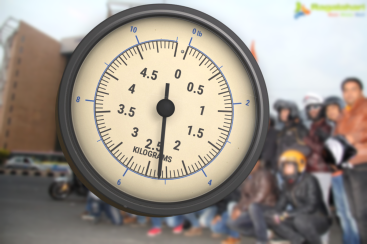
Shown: 2.35
